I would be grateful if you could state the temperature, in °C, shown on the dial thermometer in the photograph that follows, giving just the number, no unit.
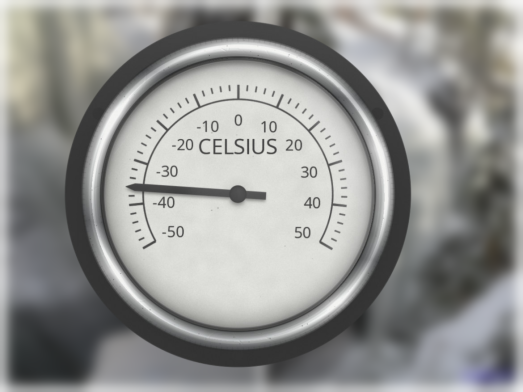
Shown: -36
